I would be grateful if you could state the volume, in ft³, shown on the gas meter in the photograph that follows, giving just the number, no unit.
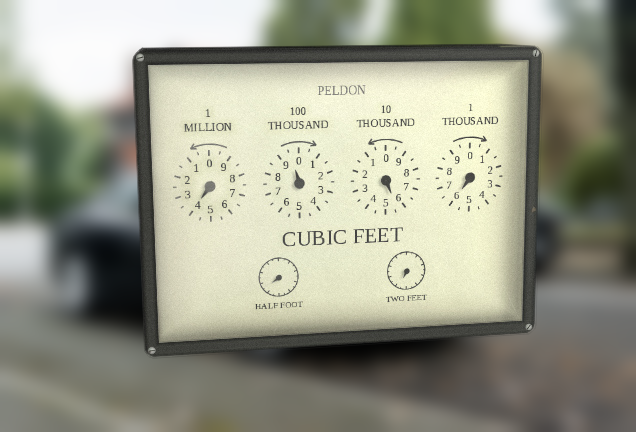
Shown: 395600
